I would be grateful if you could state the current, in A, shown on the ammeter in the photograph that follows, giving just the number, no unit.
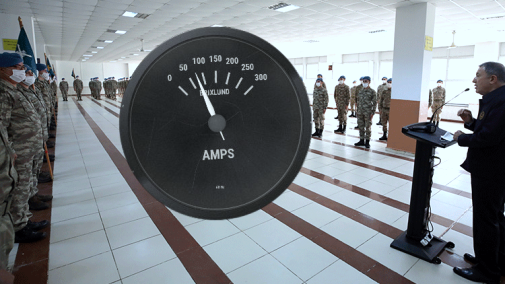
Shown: 75
